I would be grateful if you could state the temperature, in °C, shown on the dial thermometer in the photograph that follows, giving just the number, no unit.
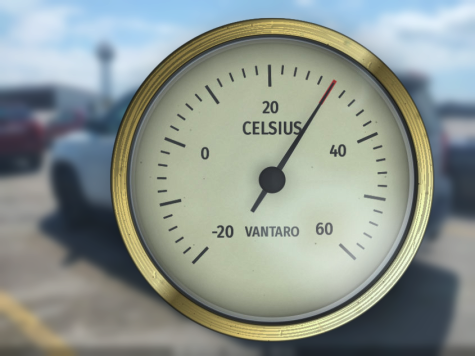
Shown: 30
